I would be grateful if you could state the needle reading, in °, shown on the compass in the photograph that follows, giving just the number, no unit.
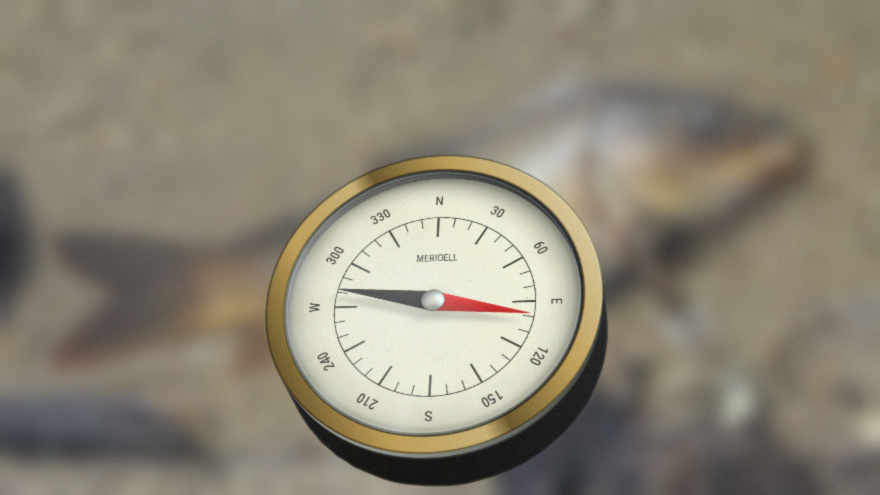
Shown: 100
